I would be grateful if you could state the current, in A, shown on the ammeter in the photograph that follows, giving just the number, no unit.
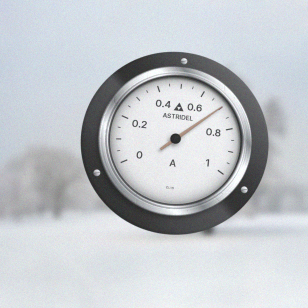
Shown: 0.7
